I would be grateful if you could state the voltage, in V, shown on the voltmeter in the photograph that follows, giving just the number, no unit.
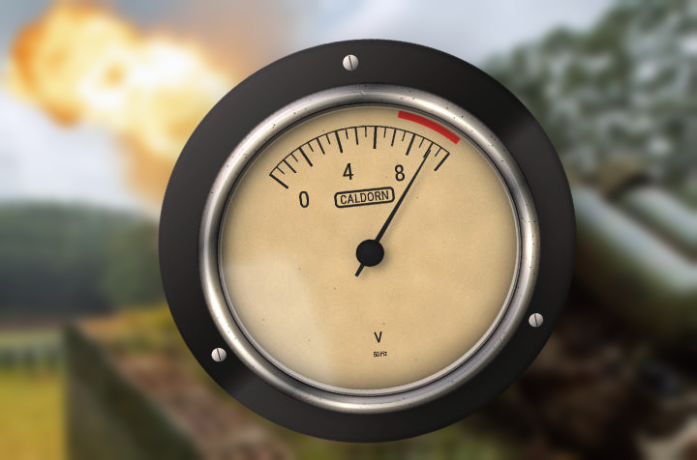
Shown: 9
